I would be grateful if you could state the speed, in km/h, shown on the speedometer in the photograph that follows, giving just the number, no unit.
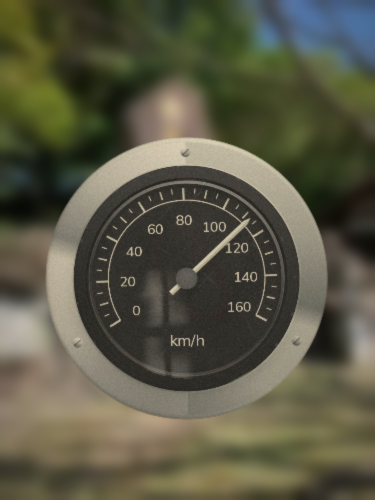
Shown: 112.5
